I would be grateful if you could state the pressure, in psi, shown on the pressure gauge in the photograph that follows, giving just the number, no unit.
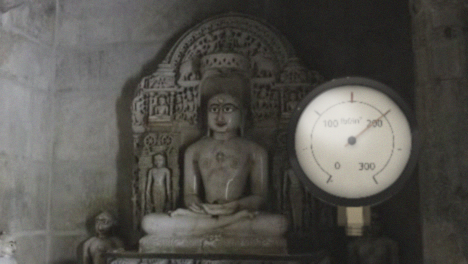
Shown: 200
